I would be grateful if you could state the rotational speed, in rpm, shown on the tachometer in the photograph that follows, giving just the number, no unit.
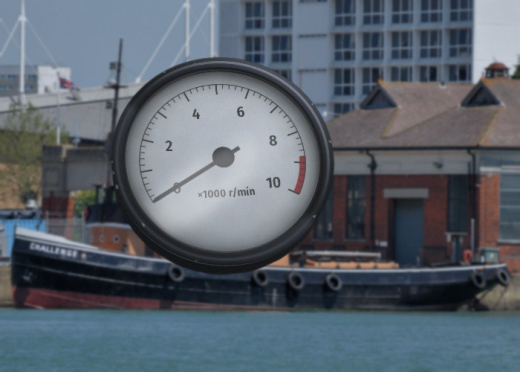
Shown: 0
